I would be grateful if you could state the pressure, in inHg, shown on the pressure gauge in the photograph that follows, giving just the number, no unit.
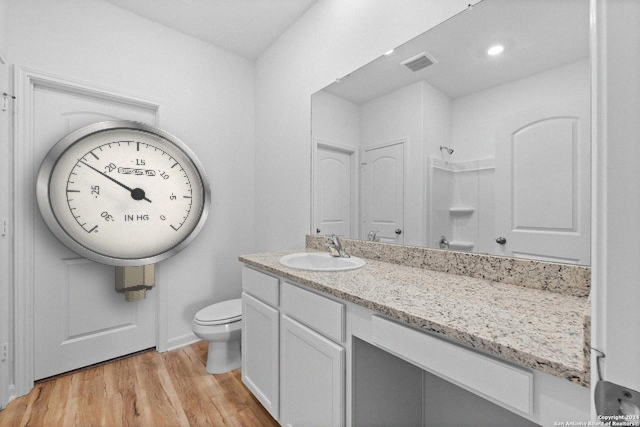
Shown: -21.5
